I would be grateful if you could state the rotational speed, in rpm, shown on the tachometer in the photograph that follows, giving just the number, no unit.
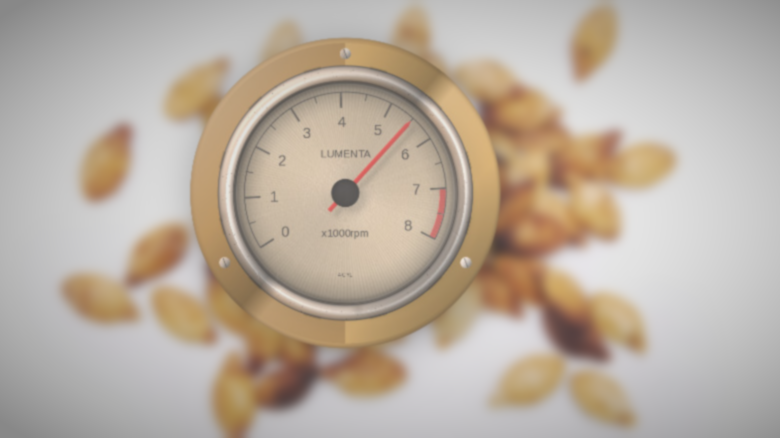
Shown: 5500
